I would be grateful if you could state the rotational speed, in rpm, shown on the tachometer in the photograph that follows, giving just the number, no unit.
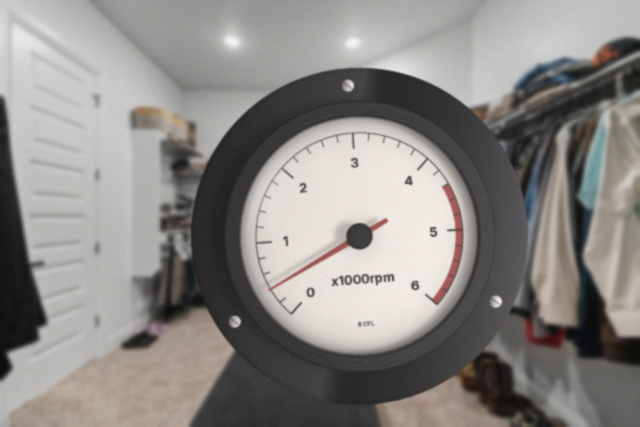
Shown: 400
